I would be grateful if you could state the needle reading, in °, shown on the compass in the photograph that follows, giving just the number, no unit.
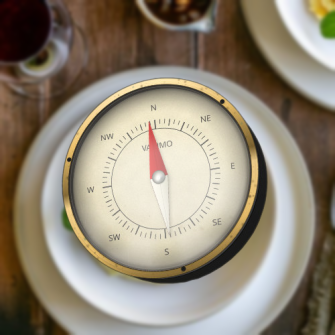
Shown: 355
